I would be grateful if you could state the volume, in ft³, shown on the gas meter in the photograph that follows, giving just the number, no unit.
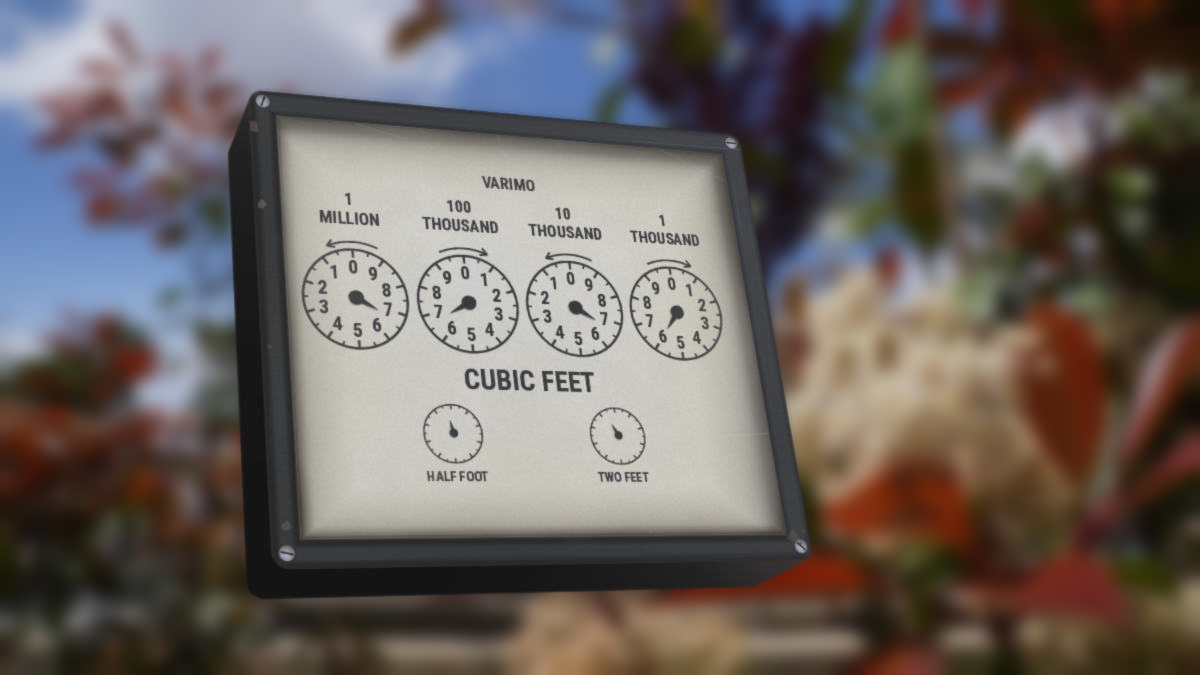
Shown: 666600
